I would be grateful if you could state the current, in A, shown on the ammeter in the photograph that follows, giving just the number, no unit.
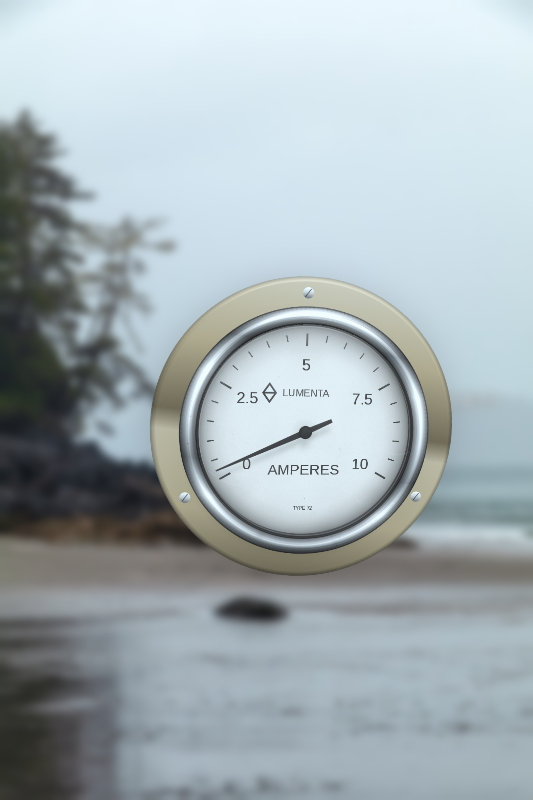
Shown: 0.25
